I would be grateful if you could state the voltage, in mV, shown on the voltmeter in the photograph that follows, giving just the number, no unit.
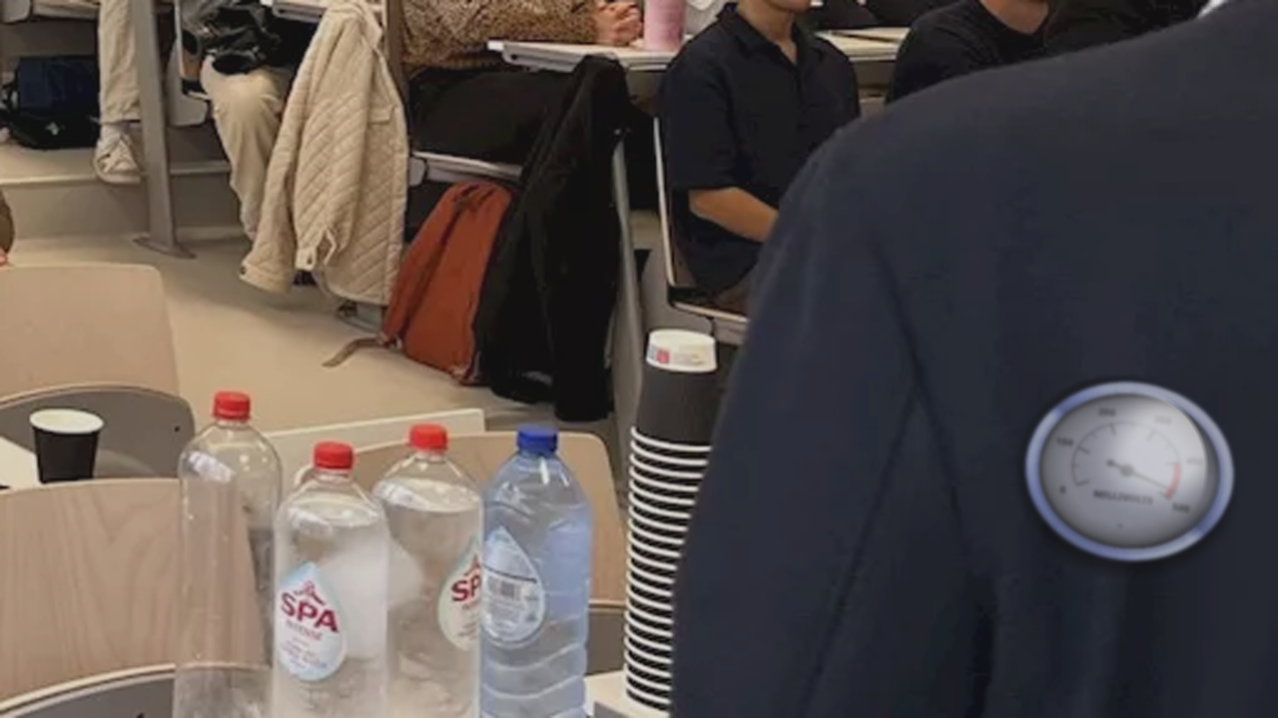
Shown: 475
